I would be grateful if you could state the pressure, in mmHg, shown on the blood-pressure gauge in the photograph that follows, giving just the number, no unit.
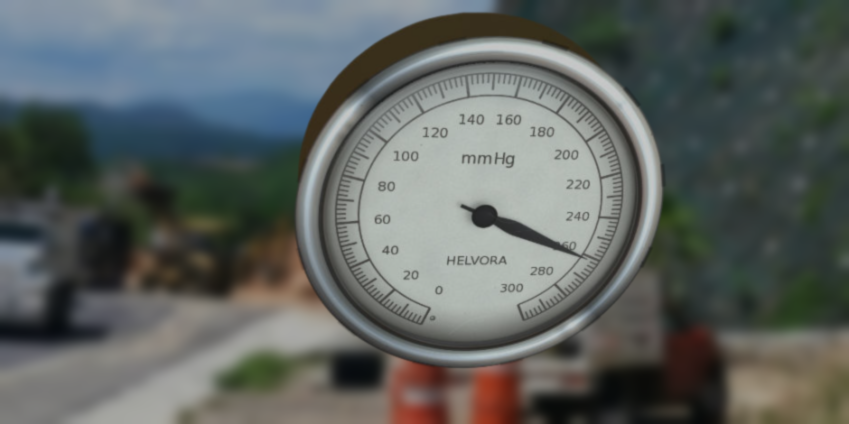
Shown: 260
